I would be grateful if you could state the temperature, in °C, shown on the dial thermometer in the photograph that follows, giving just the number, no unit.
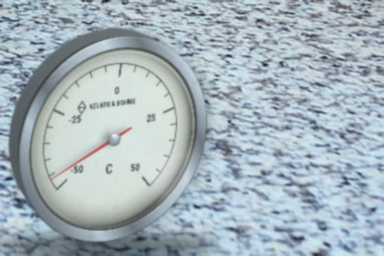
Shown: -45
